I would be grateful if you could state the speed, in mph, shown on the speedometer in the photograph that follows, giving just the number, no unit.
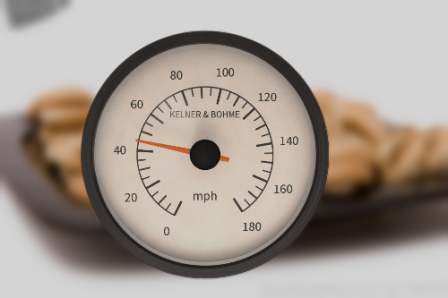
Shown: 45
